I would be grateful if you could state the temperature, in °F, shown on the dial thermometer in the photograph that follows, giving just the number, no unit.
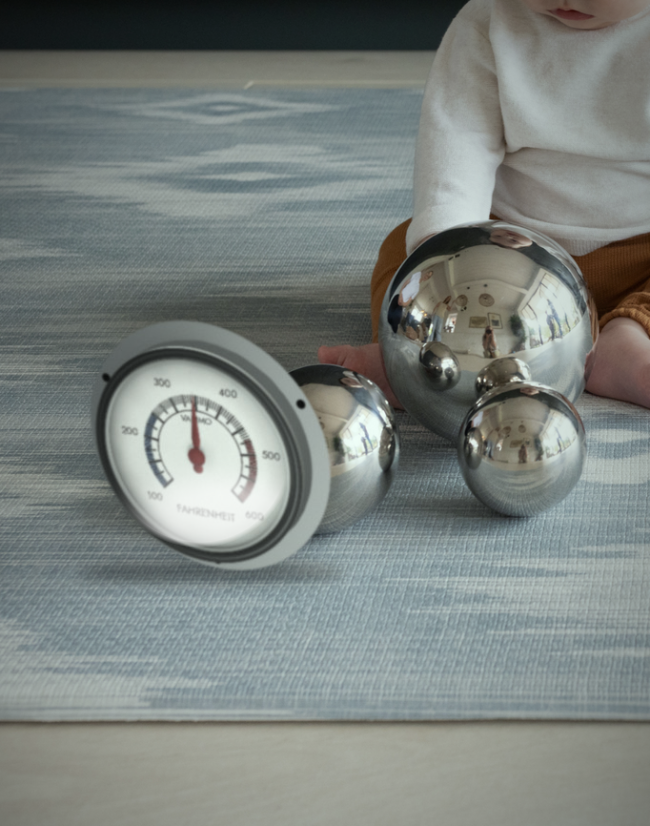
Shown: 350
